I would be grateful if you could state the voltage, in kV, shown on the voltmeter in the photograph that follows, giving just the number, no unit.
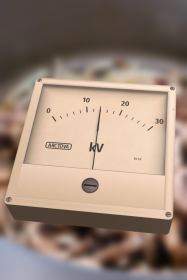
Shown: 14
